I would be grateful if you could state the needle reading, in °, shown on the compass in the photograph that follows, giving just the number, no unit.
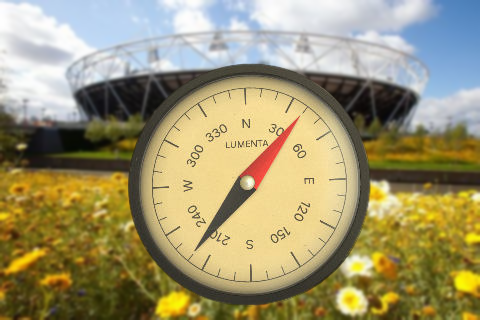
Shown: 40
